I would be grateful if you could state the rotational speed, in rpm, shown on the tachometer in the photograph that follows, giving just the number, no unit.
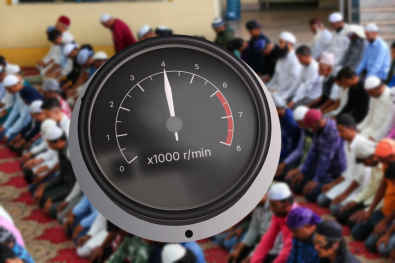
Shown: 4000
